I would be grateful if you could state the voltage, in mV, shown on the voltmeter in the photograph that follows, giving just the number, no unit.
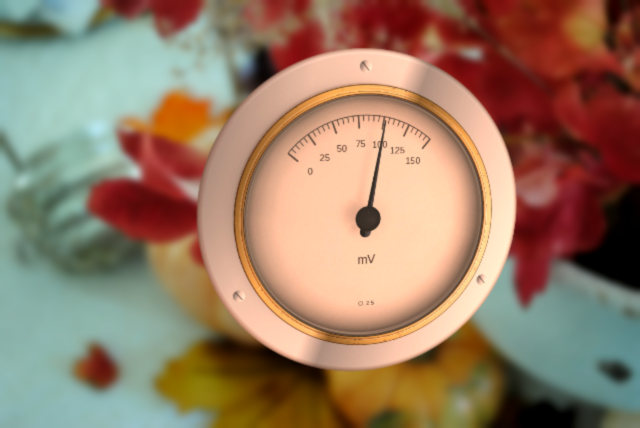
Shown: 100
